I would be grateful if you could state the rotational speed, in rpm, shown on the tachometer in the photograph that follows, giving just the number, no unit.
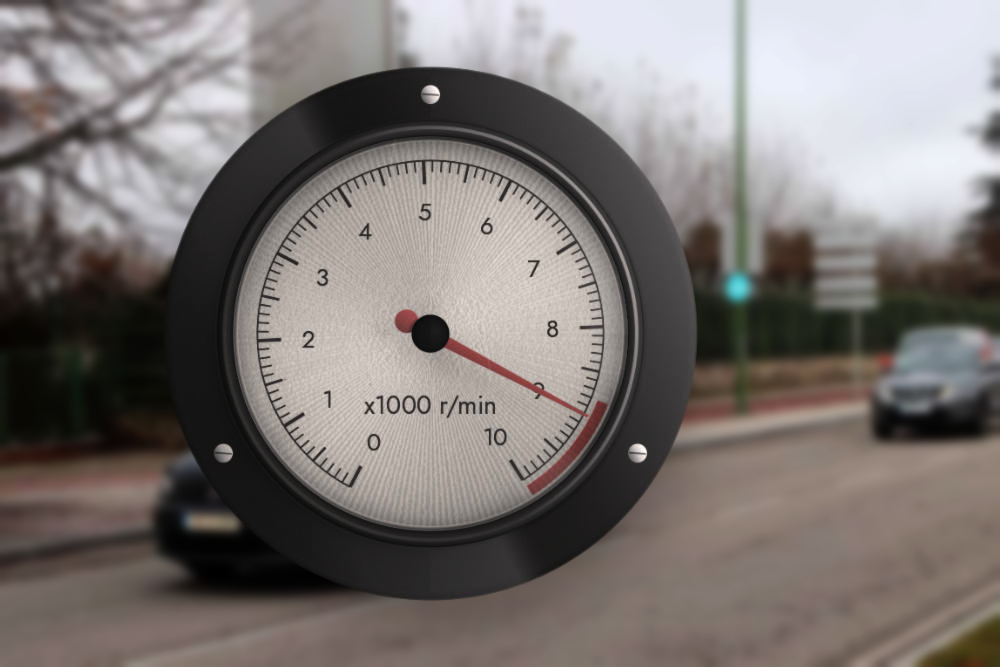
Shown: 9000
